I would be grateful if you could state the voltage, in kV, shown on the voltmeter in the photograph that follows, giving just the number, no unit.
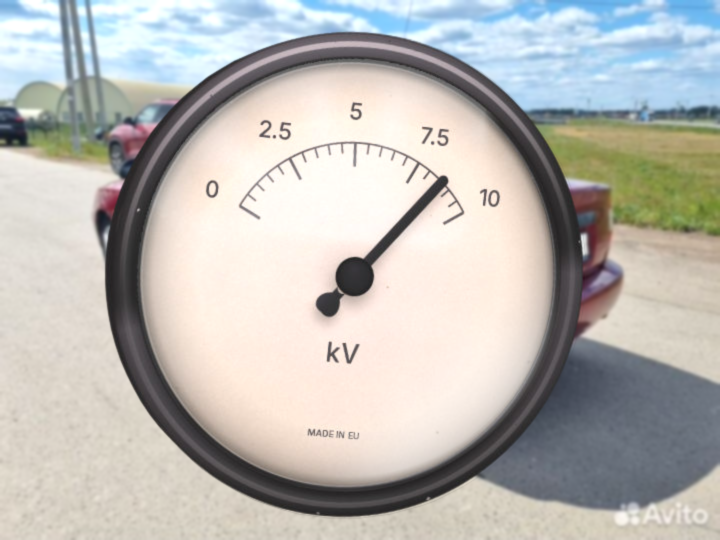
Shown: 8.5
